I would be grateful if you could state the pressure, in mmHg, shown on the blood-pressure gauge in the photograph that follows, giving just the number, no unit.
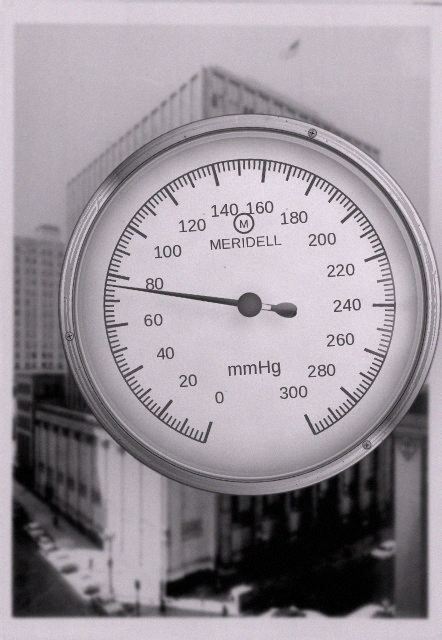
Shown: 76
